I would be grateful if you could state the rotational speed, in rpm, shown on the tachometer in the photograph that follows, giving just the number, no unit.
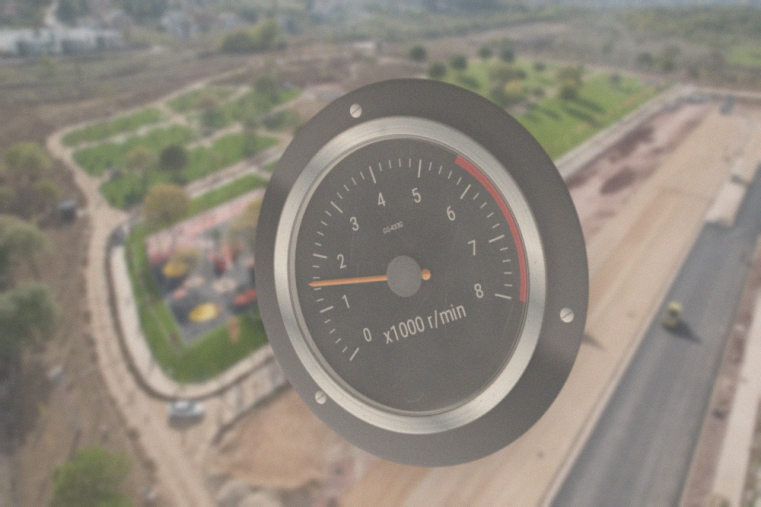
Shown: 1500
